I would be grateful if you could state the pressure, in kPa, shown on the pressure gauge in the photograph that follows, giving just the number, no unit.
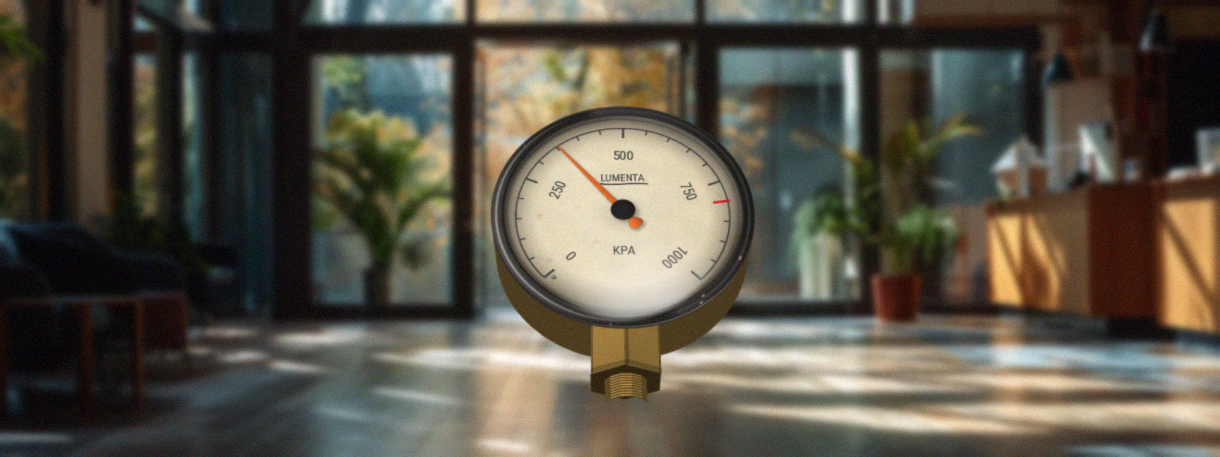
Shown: 350
